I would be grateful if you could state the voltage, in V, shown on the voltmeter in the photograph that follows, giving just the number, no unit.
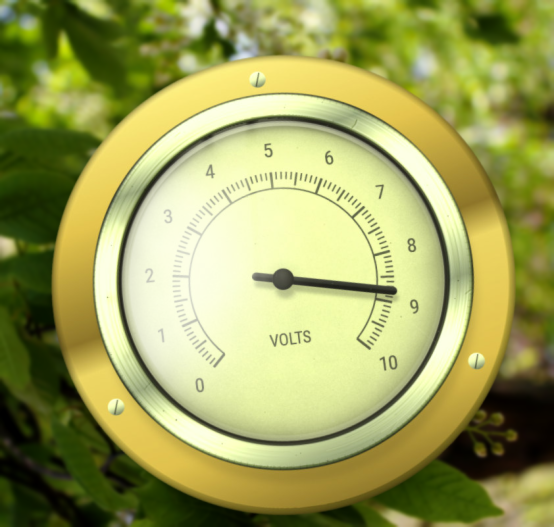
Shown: 8.8
